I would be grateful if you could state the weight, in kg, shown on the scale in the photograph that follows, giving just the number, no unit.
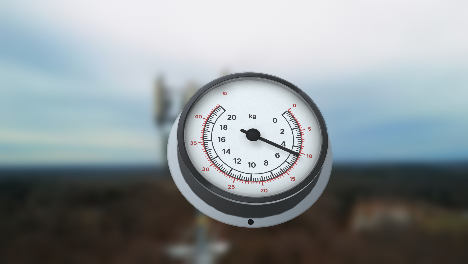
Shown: 5
